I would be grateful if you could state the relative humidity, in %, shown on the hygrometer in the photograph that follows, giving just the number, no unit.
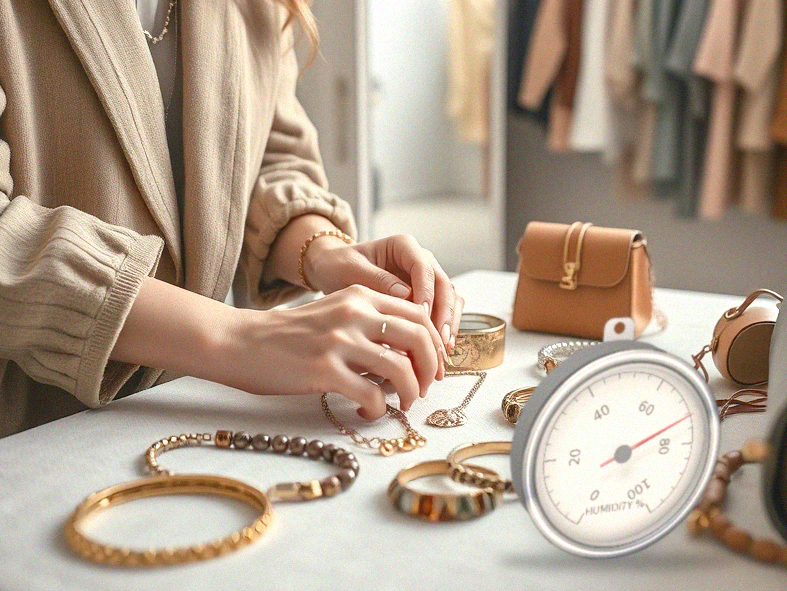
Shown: 72
